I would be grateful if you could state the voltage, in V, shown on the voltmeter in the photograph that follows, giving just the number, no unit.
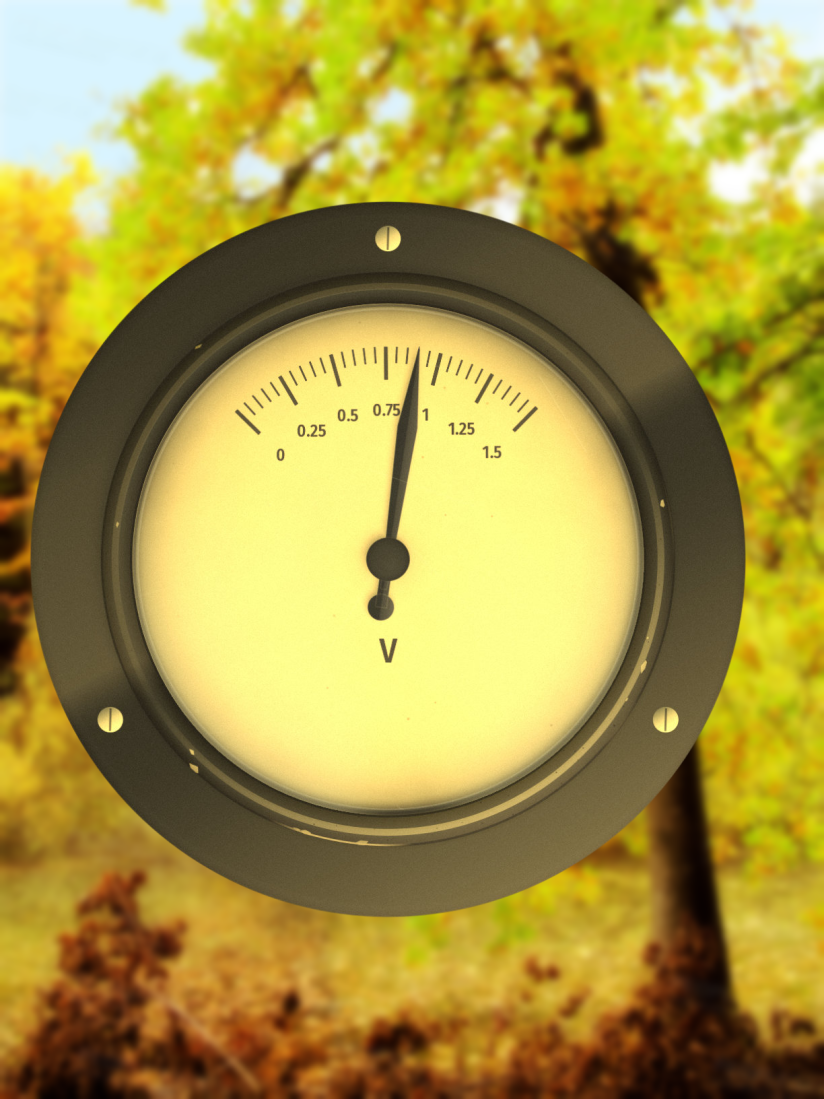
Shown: 0.9
